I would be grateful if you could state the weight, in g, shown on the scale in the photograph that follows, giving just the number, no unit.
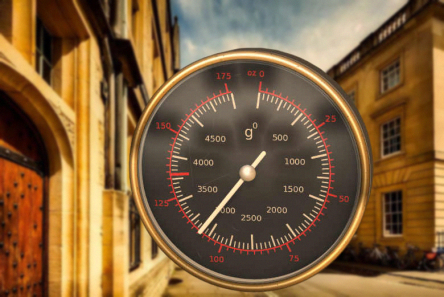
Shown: 3100
